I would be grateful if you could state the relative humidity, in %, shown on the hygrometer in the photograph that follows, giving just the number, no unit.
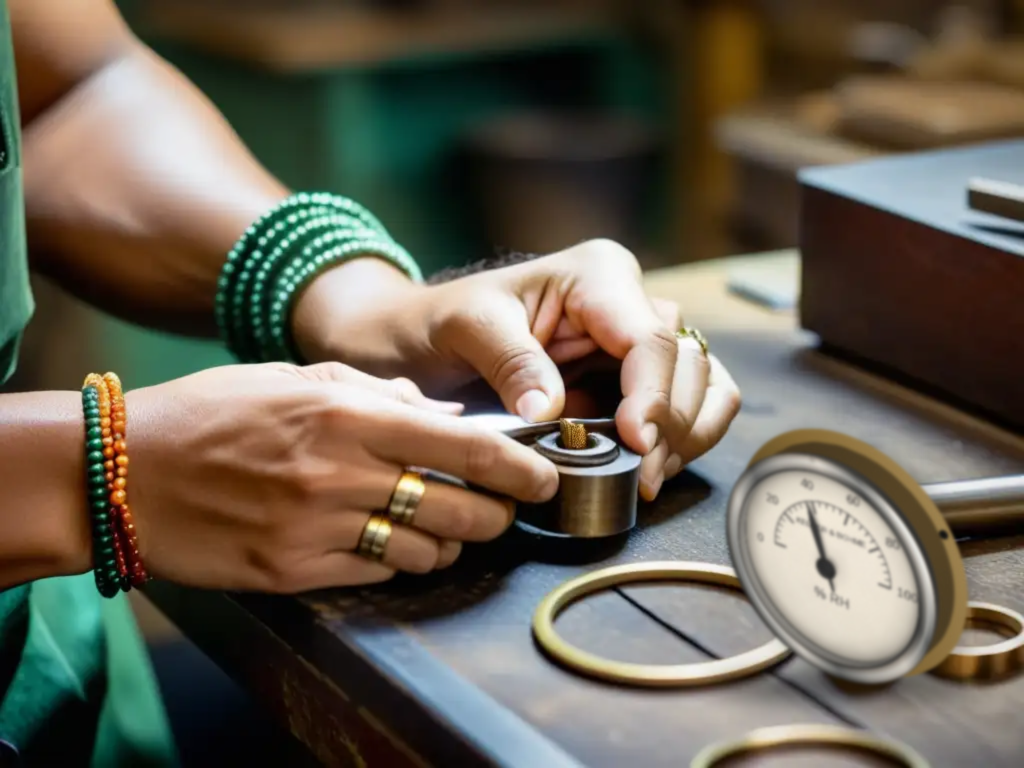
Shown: 40
